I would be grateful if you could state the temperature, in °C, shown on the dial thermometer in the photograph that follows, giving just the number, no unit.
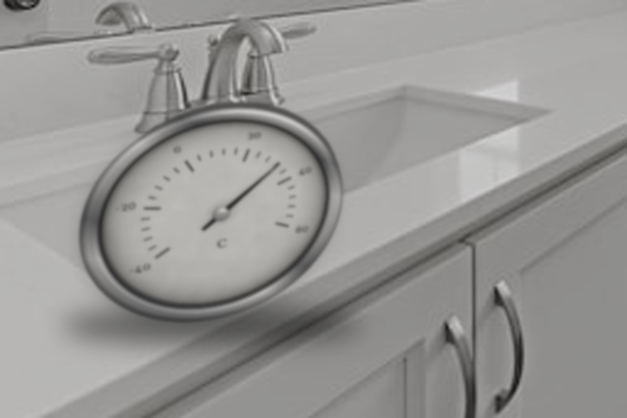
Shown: 32
